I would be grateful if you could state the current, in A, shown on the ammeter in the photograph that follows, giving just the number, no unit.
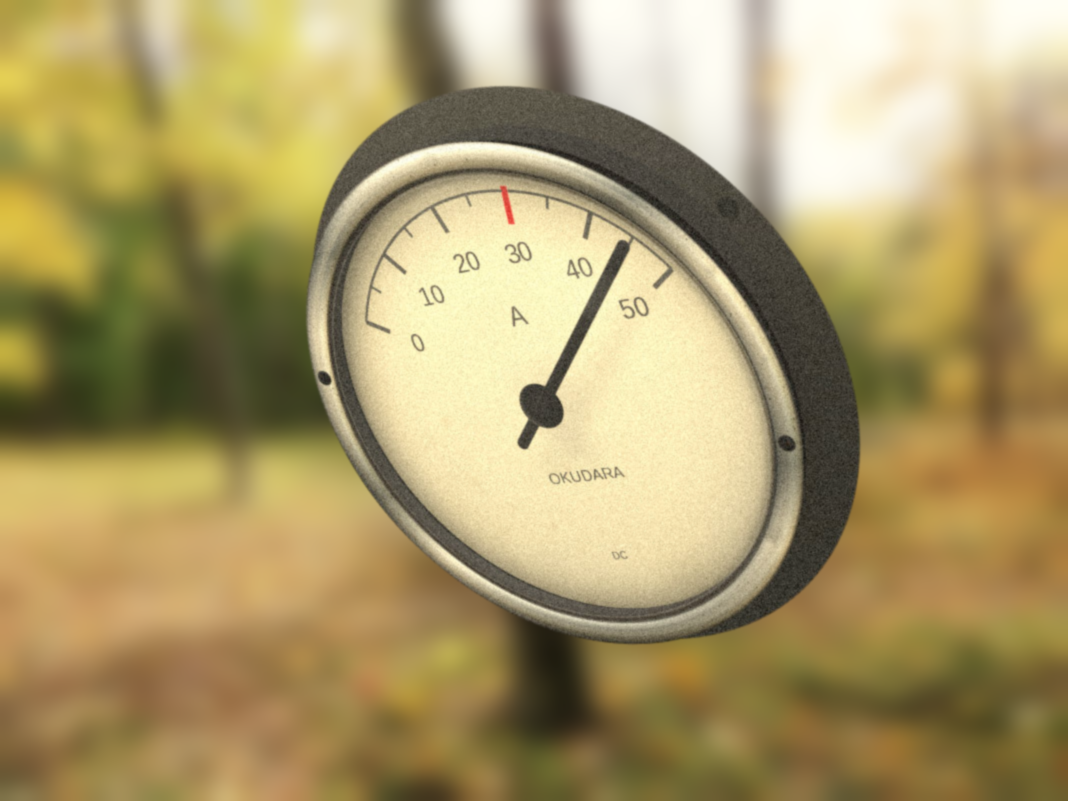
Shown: 45
